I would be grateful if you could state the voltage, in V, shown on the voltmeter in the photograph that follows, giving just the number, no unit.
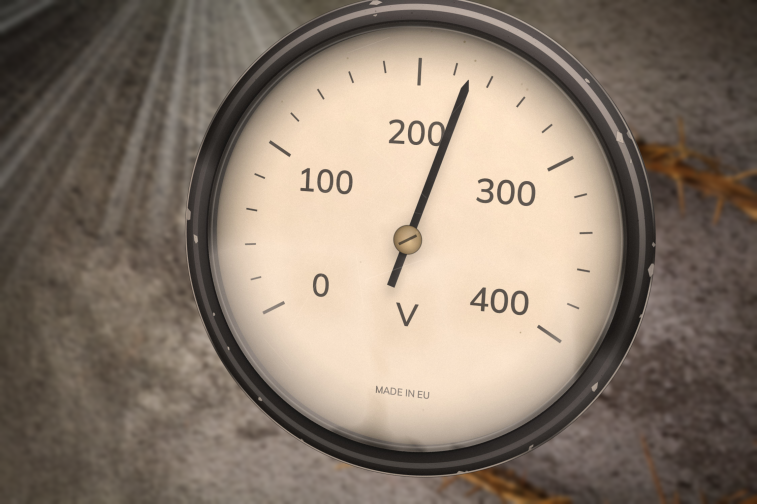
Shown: 230
